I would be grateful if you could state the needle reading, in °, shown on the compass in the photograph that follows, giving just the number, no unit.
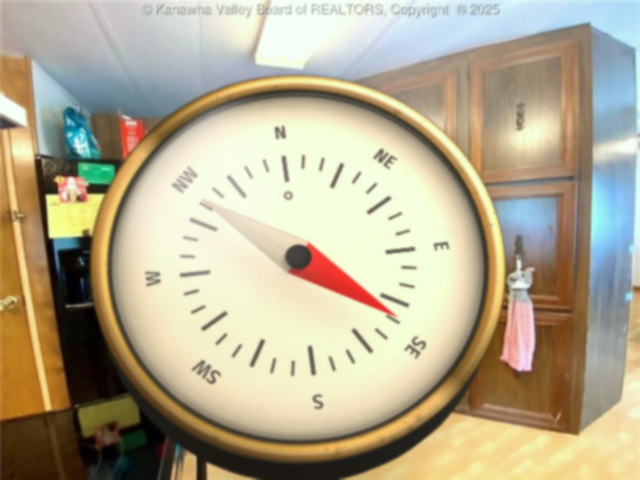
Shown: 130
